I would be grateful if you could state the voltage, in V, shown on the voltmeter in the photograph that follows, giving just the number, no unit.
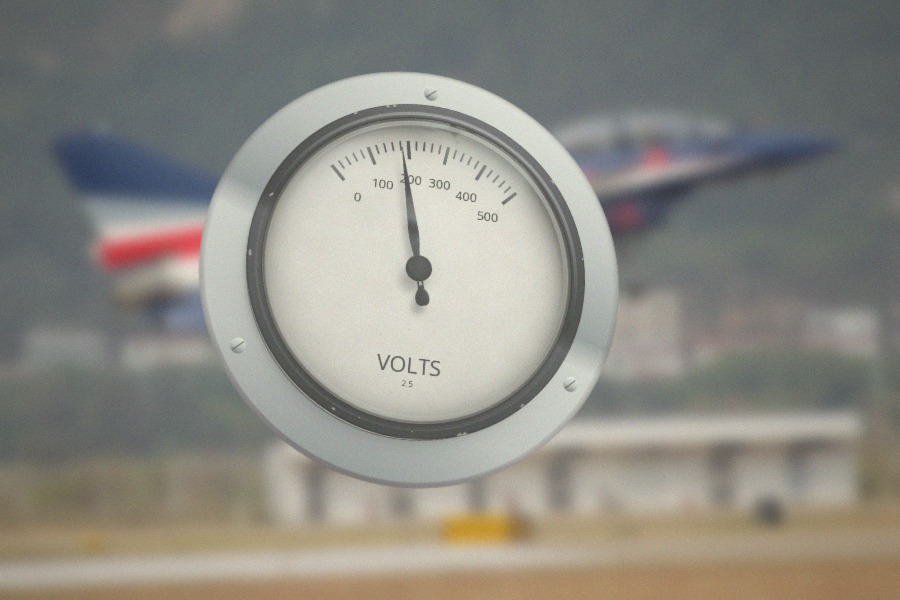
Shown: 180
